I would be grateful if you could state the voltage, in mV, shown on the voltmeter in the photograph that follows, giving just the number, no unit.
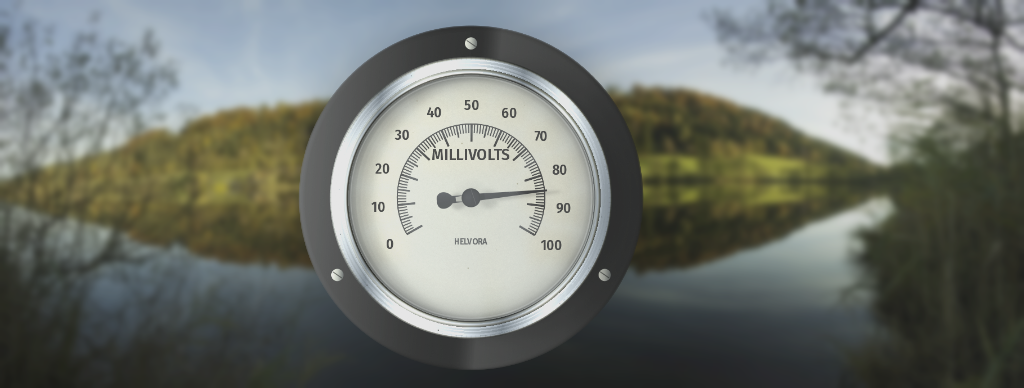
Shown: 85
